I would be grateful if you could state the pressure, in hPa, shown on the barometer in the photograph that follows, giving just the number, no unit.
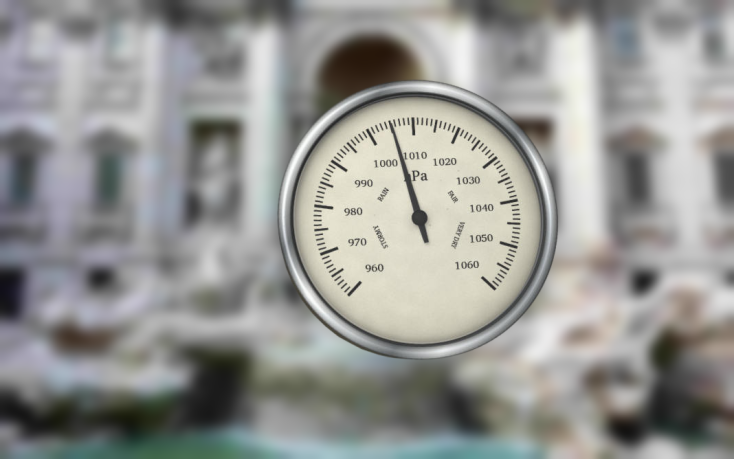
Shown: 1005
